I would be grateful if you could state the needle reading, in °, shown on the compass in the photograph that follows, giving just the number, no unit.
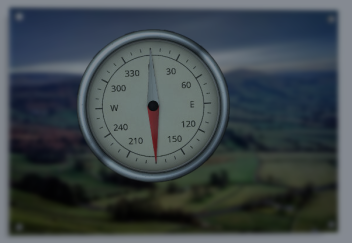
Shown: 180
